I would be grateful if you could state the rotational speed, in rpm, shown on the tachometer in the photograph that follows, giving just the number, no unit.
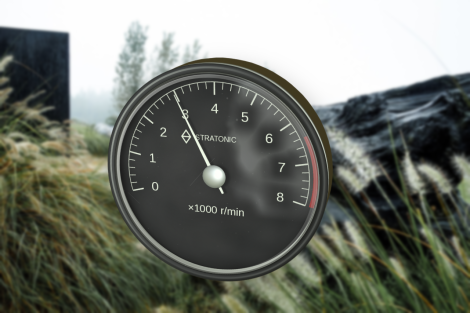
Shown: 3000
